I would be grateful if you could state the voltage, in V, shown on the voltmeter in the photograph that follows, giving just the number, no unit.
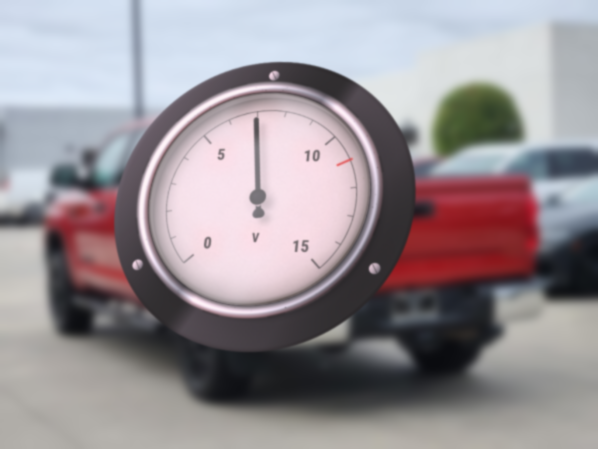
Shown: 7
